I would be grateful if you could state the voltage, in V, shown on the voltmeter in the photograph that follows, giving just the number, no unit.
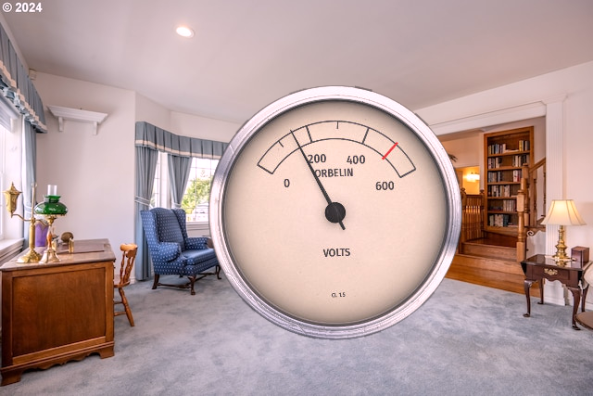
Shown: 150
